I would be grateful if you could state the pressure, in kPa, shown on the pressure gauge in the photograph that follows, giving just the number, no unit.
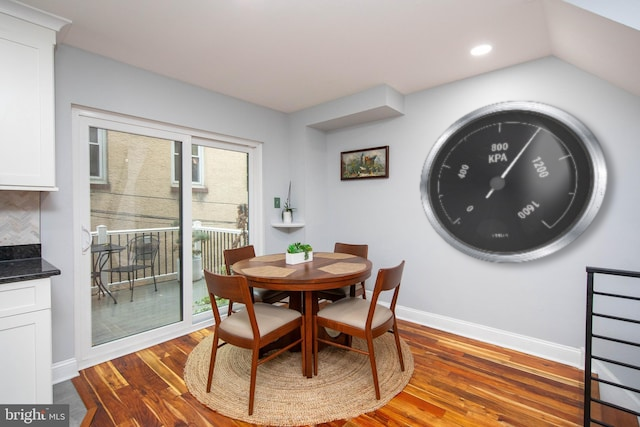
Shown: 1000
